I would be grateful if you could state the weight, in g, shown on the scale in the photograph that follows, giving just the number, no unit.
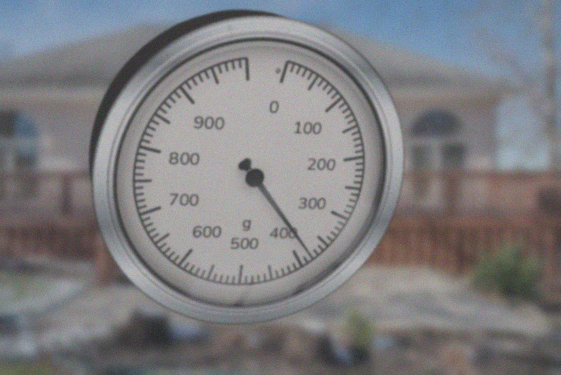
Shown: 380
